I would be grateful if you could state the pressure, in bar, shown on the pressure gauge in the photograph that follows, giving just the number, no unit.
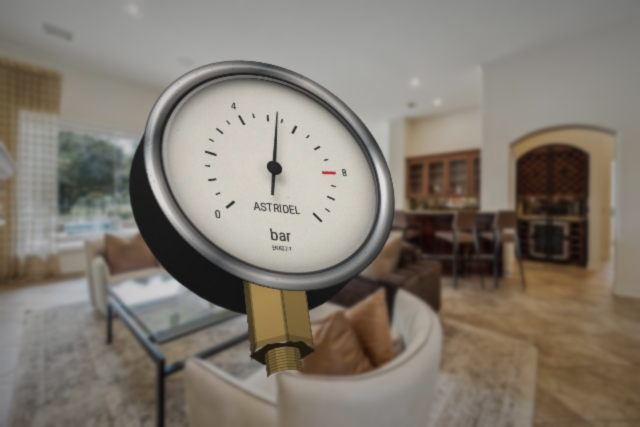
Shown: 5.25
